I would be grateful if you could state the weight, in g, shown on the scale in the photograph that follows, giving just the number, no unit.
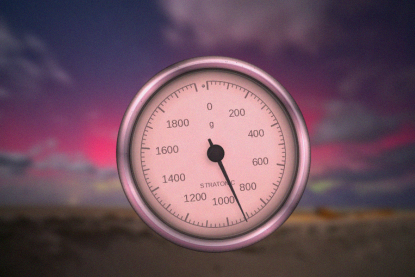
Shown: 920
